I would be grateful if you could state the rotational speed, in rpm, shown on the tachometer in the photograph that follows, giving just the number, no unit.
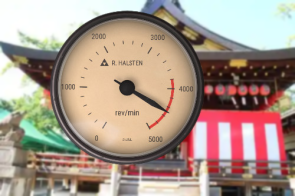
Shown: 4500
